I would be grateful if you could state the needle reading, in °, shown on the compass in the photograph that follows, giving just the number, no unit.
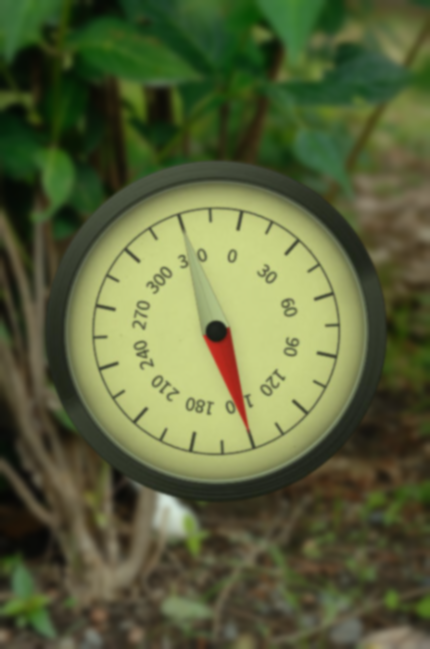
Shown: 150
